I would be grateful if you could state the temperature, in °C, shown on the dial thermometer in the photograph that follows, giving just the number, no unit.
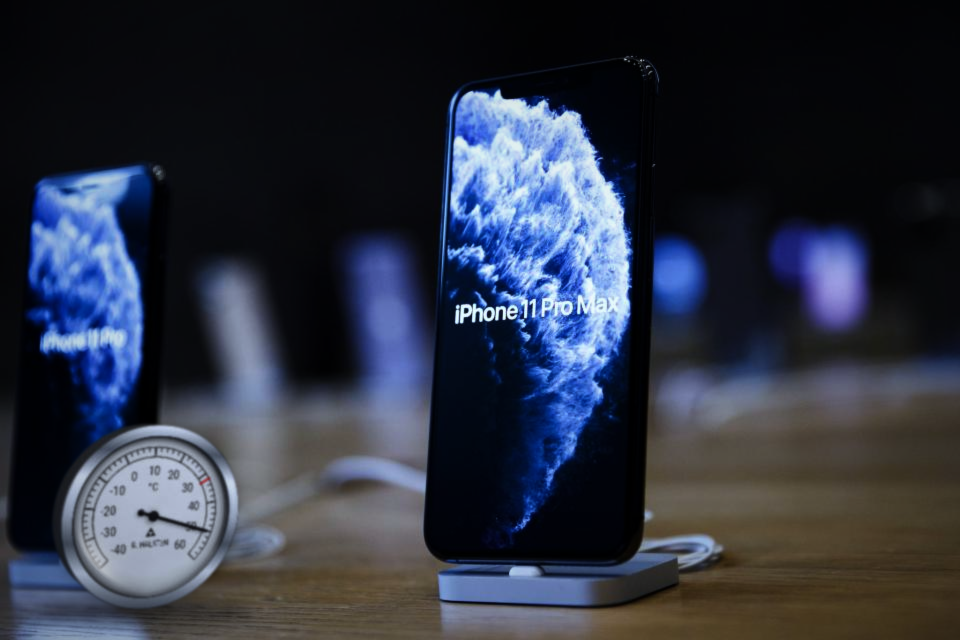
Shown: 50
